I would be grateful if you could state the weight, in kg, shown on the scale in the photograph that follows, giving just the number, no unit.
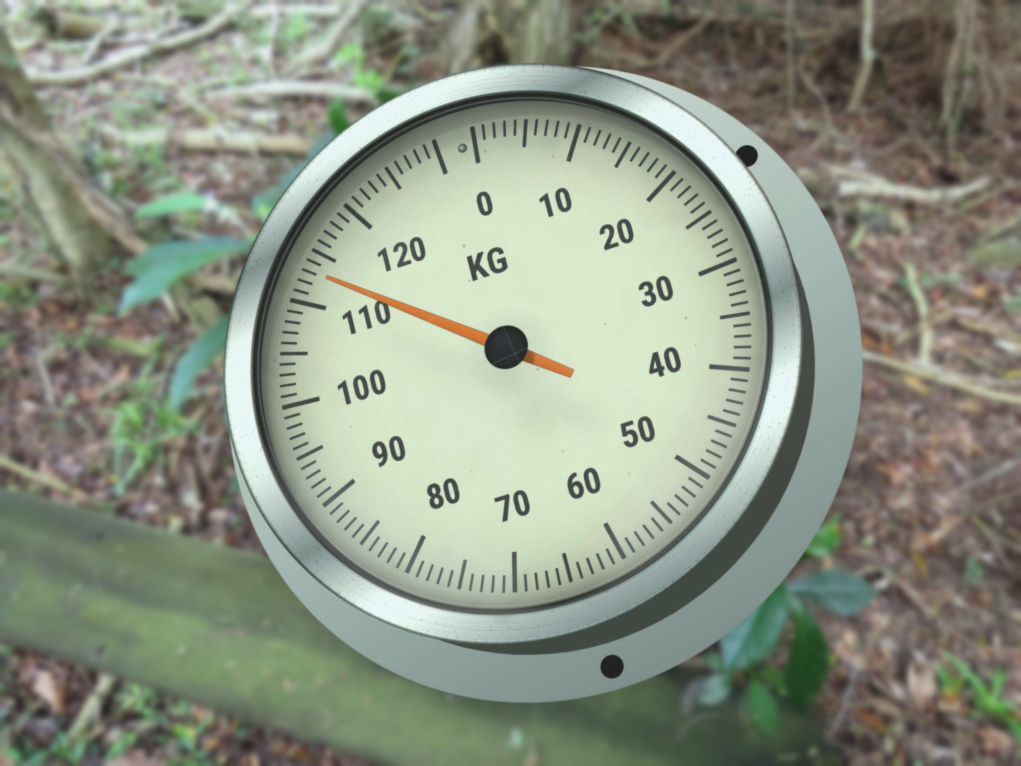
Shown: 113
